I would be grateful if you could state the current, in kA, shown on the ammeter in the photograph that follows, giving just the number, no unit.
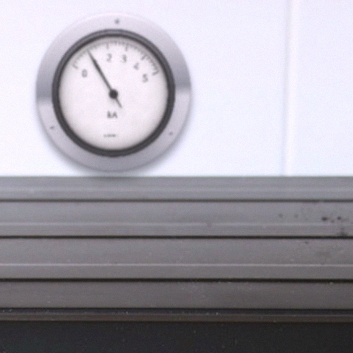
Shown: 1
